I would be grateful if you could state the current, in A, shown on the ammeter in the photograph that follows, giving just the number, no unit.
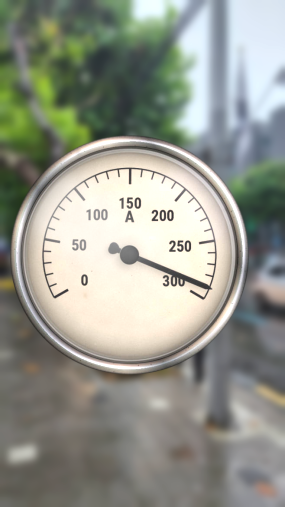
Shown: 290
